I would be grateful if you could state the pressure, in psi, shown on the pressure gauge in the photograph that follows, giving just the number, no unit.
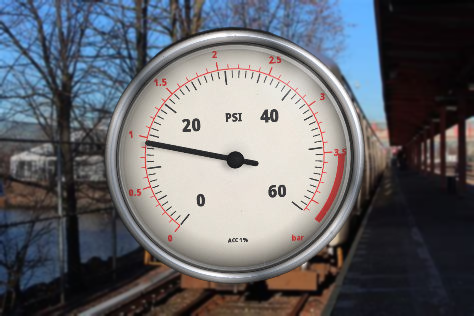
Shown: 14
